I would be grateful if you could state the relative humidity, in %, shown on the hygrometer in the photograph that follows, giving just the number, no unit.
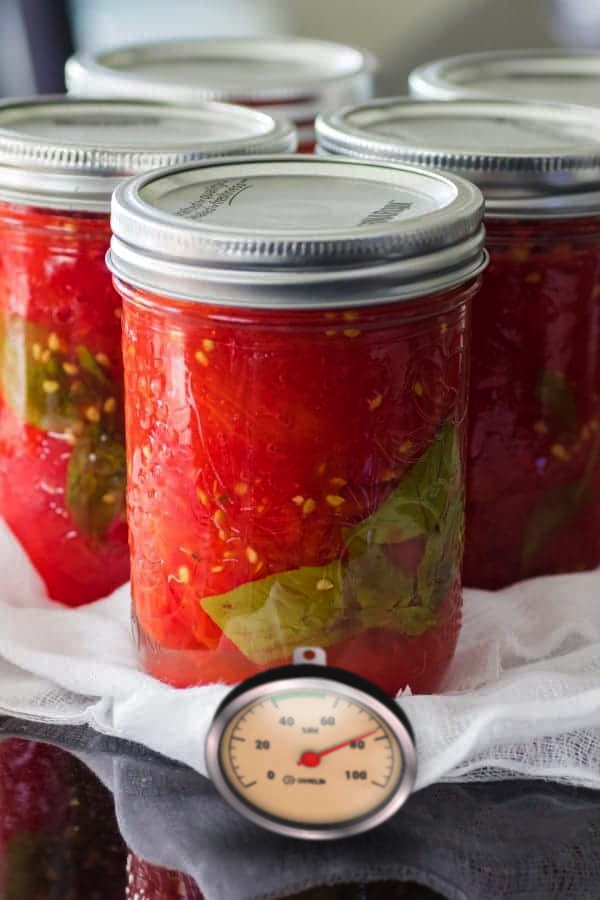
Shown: 76
